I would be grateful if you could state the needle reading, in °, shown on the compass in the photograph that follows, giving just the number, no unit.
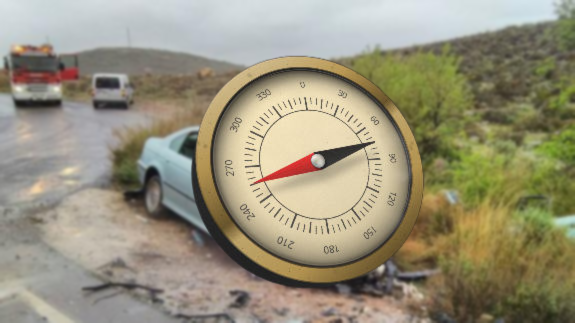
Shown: 255
